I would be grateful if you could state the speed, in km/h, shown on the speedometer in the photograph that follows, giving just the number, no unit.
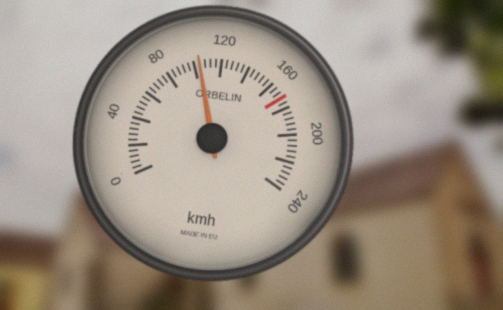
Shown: 104
